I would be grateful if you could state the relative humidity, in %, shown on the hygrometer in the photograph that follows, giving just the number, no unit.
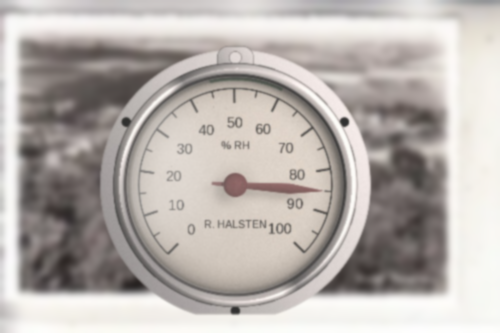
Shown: 85
